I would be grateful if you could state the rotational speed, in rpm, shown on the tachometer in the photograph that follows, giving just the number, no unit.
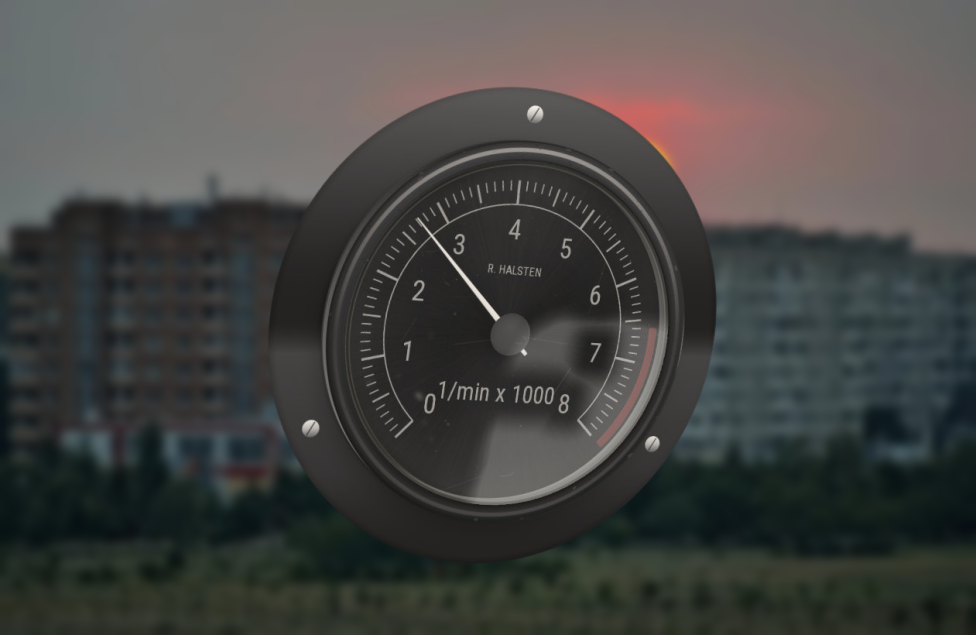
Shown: 2700
